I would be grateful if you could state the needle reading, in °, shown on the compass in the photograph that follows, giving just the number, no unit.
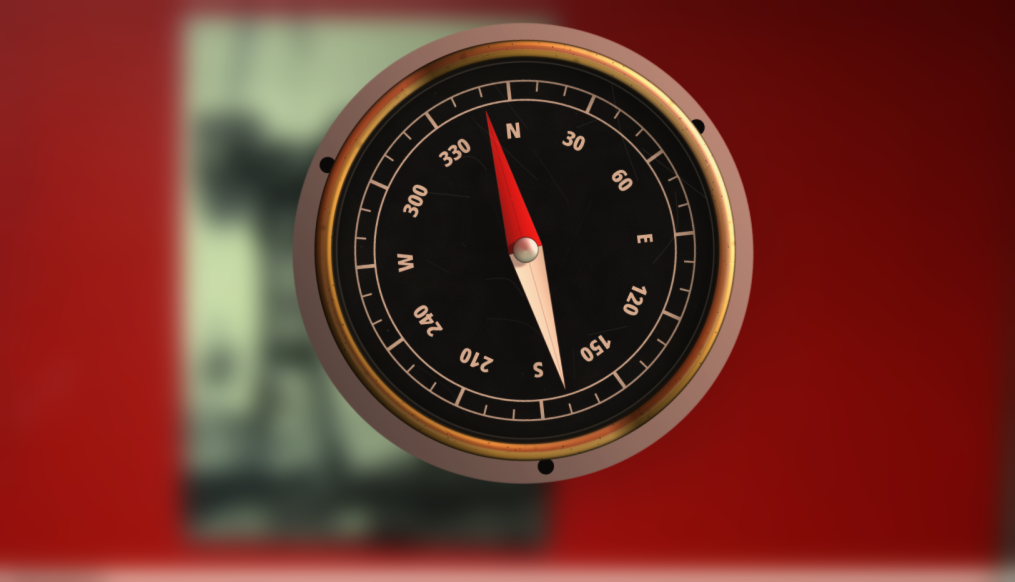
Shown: 350
